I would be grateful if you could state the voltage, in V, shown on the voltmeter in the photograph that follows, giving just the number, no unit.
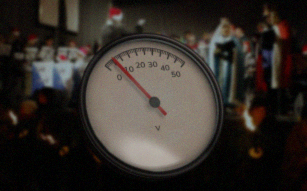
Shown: 5
